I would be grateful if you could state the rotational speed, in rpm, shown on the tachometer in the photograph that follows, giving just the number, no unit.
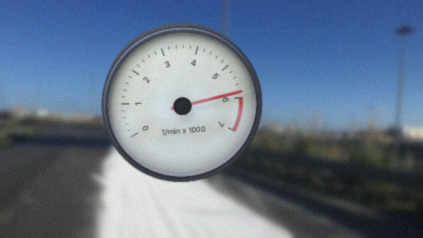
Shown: 5800
